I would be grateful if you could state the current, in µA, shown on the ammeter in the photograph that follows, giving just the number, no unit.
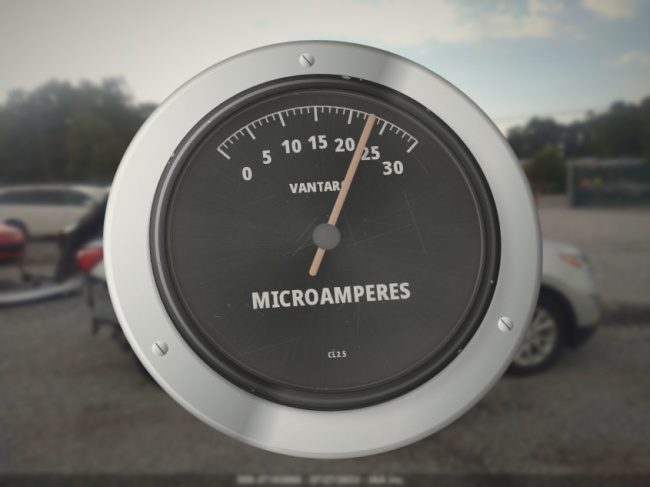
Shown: 23
